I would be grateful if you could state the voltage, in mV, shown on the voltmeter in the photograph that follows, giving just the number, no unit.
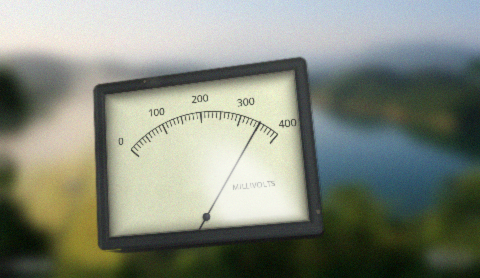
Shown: 350
